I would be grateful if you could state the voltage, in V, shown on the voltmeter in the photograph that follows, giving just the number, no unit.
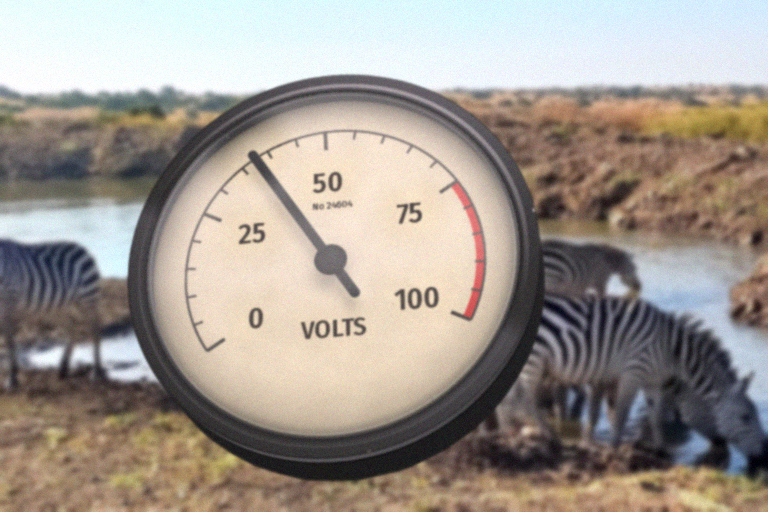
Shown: 37.5
